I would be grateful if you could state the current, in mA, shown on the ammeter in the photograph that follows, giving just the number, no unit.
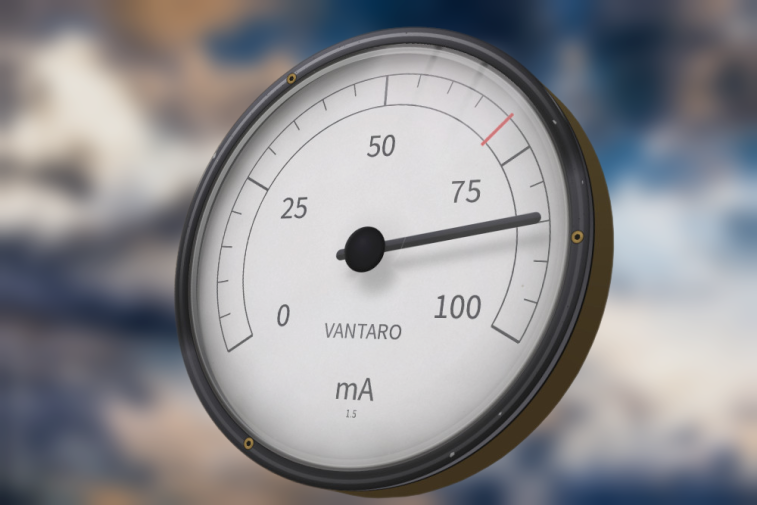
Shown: 85
